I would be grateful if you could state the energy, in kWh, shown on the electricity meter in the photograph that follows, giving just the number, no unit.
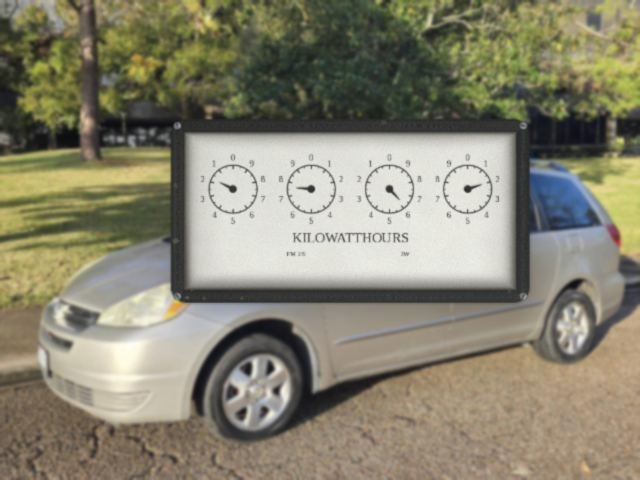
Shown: 1762
